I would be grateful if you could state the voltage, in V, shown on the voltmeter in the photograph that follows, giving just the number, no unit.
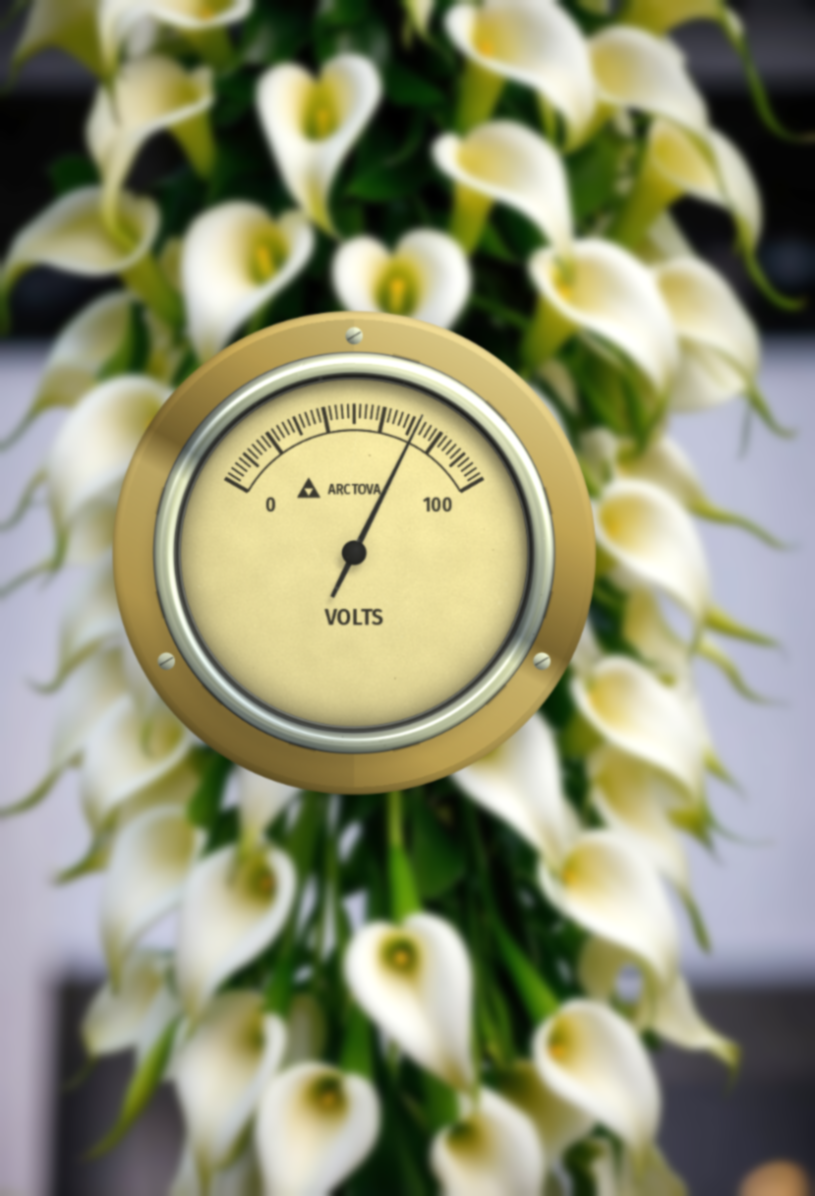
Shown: 72
